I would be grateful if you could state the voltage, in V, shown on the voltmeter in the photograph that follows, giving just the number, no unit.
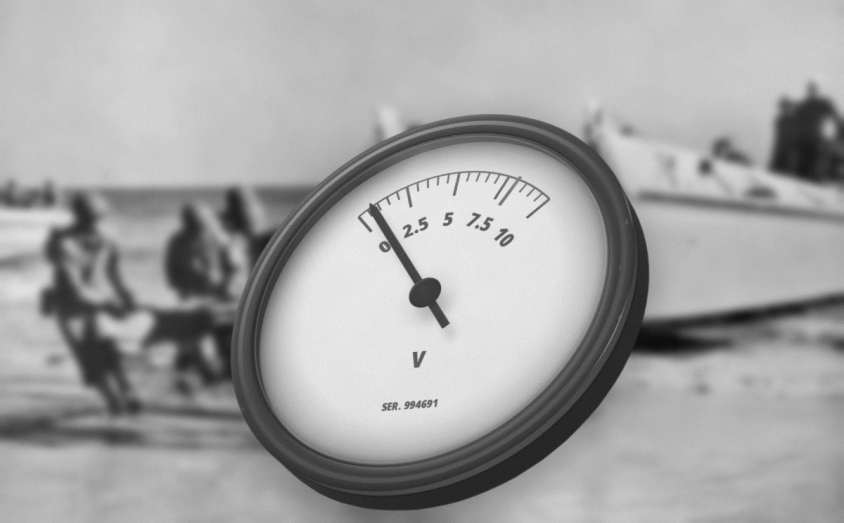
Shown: 0.75
